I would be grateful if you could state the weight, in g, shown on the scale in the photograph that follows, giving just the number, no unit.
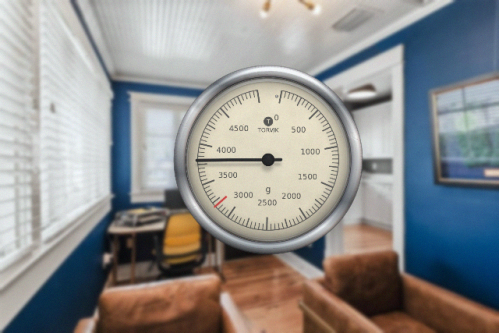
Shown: 3800
